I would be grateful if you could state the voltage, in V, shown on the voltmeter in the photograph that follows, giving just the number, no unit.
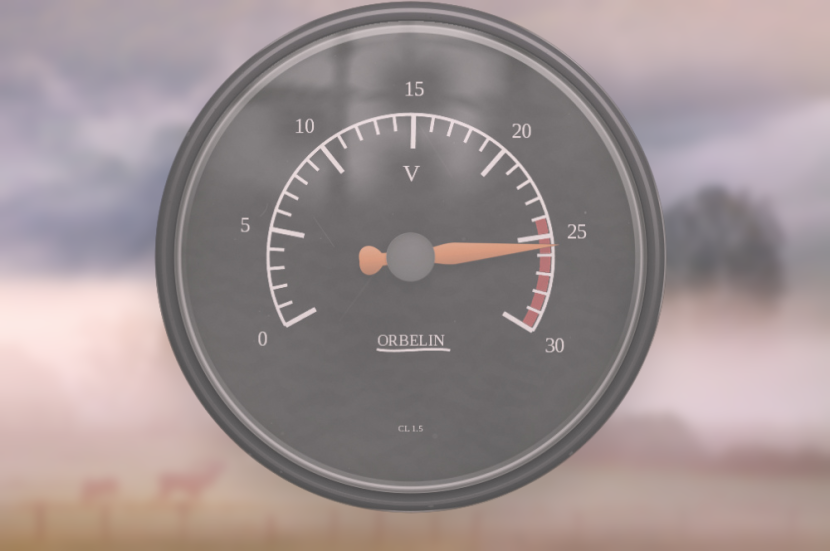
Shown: 25.5
